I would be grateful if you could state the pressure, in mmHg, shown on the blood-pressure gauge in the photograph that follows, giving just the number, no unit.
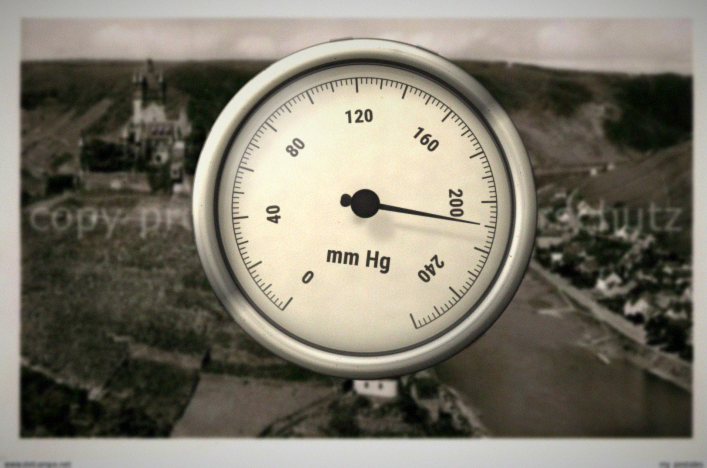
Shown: 210
